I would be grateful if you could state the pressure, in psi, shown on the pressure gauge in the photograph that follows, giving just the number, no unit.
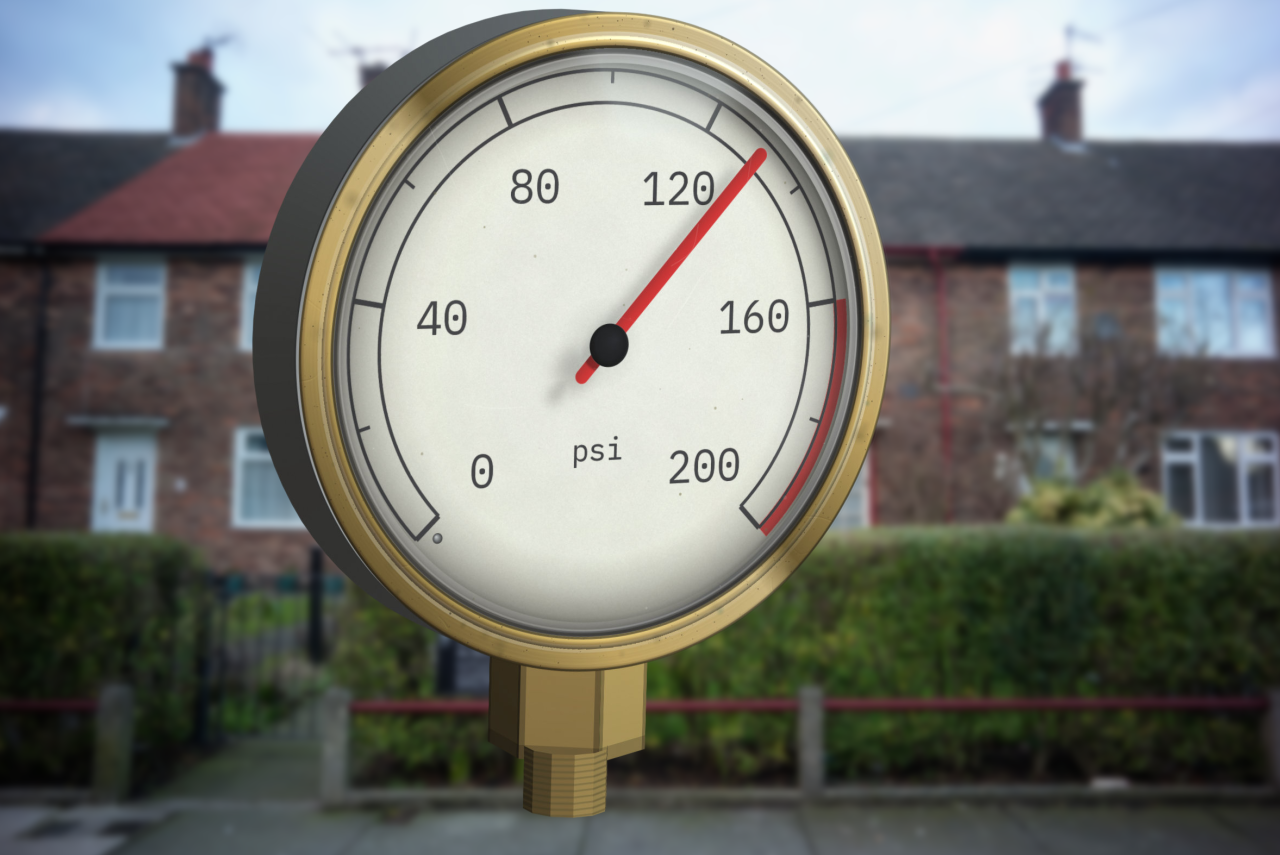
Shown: 130
